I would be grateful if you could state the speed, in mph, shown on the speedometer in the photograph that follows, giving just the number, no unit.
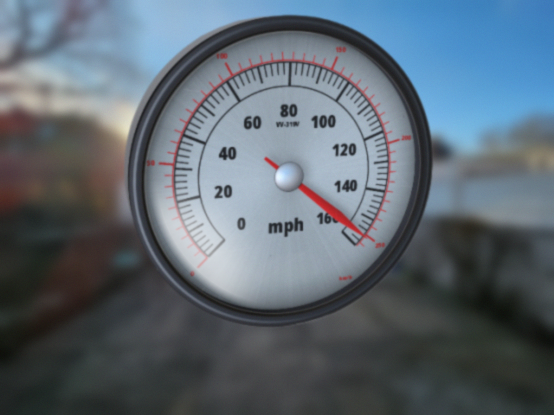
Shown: 156
